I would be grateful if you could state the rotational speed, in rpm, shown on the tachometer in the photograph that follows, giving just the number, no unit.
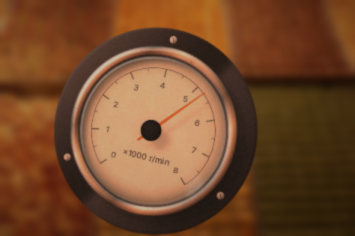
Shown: 5250
